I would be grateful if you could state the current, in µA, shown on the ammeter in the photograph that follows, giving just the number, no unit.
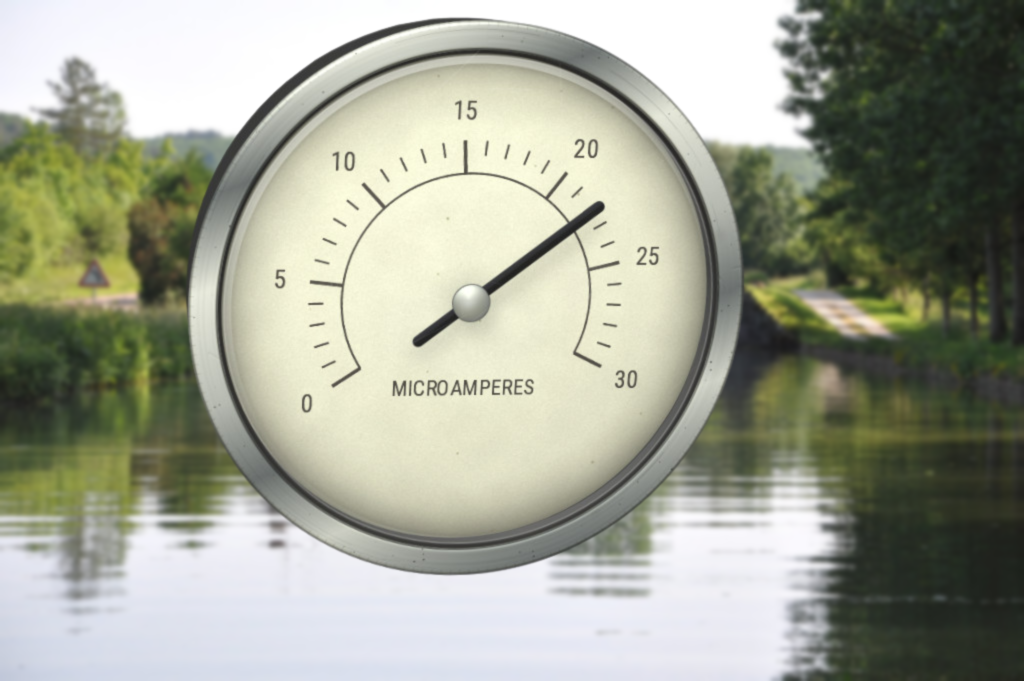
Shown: 22
